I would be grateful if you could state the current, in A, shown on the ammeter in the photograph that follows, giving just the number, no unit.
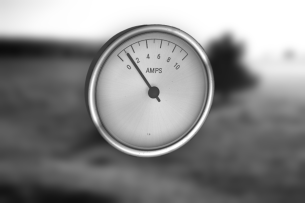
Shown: 1
